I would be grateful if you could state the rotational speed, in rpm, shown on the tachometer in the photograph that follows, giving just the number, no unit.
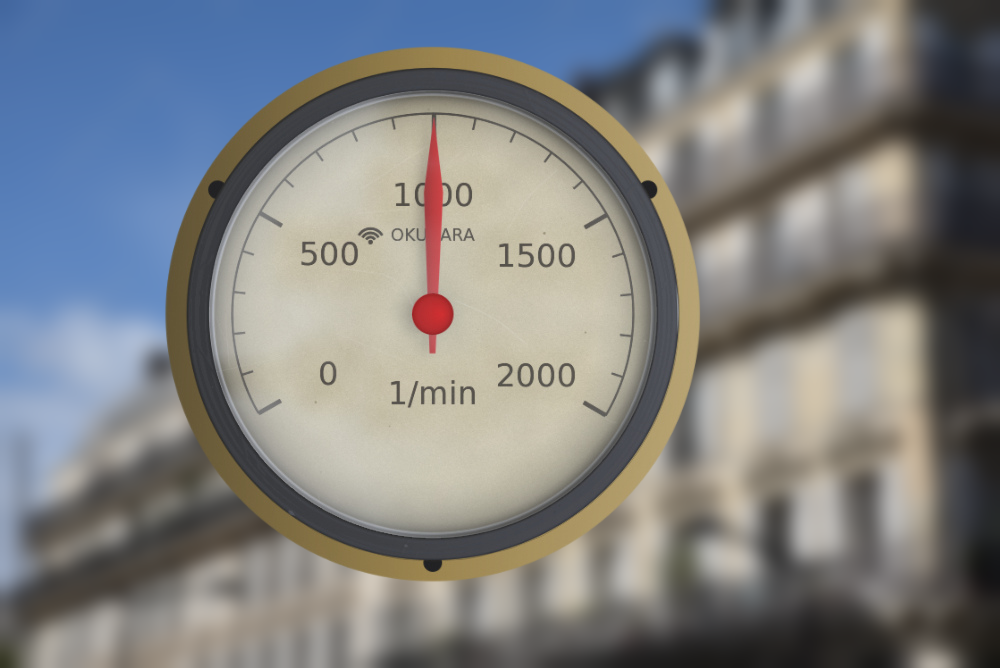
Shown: 1000
